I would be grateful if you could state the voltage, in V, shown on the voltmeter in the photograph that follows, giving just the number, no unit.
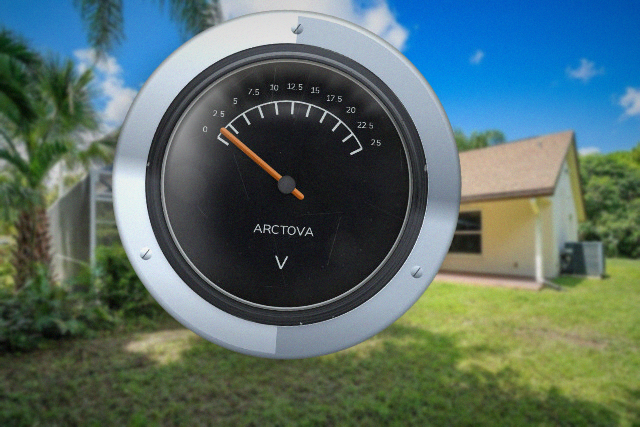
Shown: 1.25
